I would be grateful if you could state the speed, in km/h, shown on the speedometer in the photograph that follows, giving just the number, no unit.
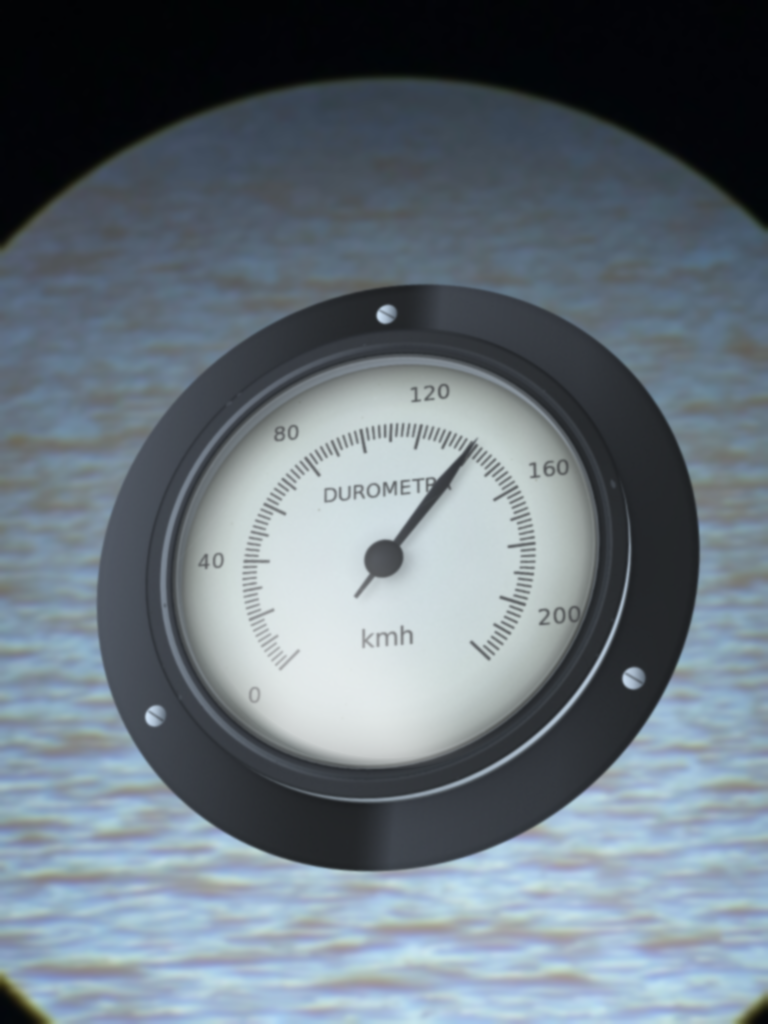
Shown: 140
